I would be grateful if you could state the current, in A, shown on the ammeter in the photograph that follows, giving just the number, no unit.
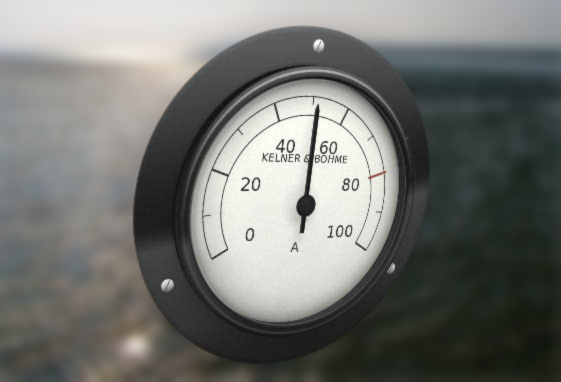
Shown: 50
